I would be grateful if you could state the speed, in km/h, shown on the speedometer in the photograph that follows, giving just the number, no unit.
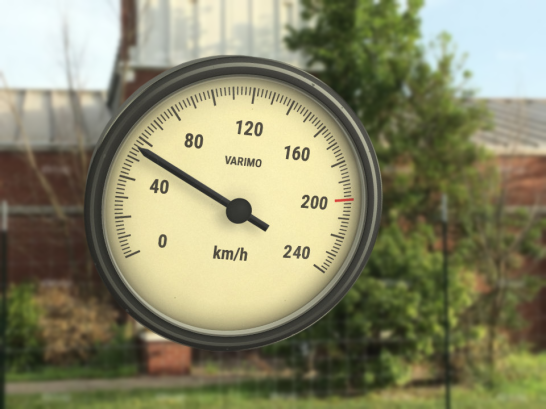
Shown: 56
